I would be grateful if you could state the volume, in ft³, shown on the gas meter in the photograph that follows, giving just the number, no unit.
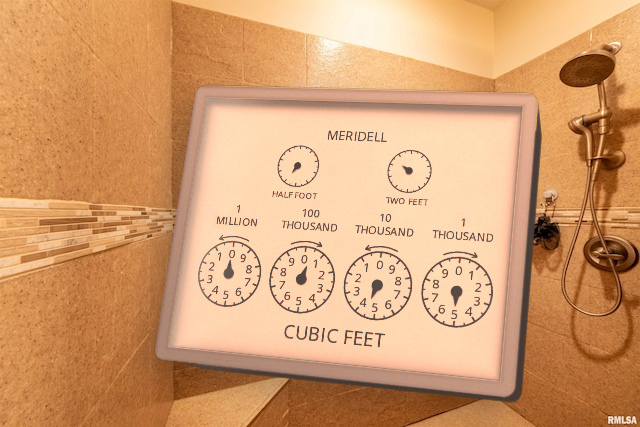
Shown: 4500
